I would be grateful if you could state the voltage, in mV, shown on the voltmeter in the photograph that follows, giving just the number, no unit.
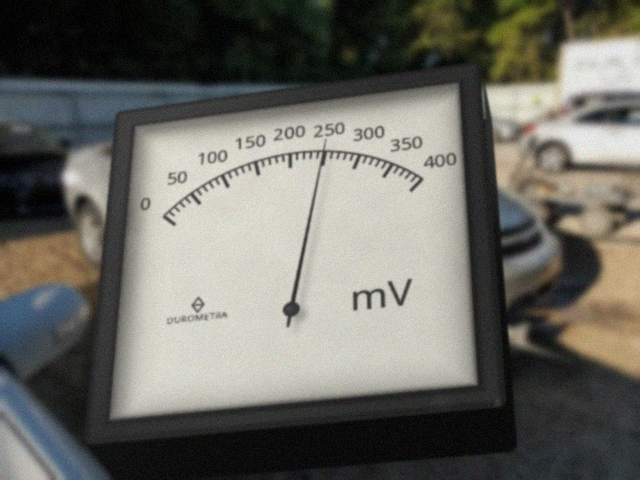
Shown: 250
